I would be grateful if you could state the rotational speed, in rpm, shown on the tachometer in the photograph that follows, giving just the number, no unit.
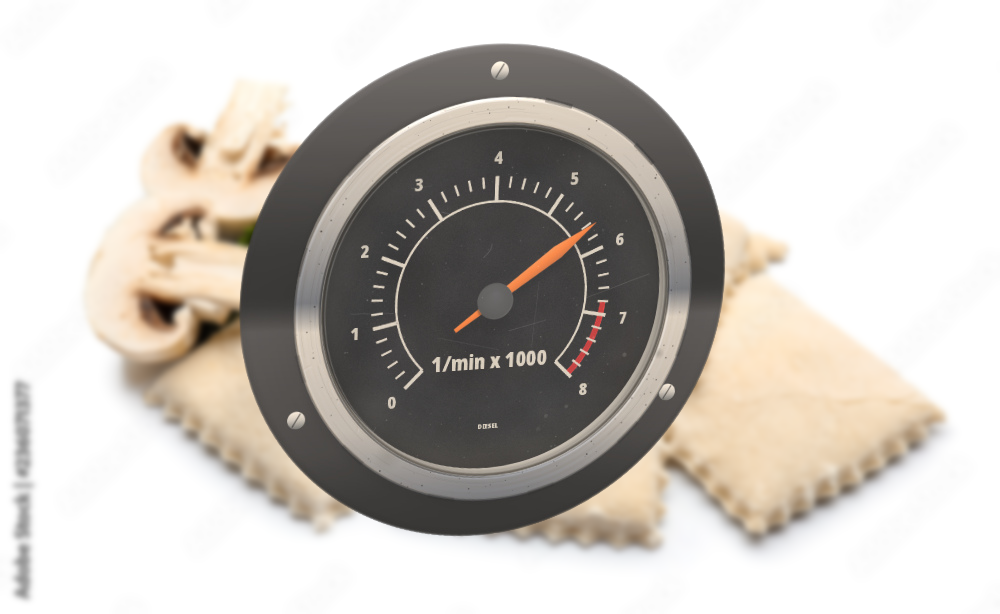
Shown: 5600
